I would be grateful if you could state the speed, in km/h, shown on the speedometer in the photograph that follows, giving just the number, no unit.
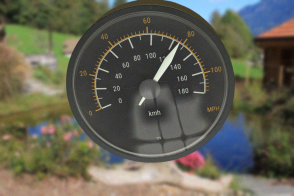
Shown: 125
